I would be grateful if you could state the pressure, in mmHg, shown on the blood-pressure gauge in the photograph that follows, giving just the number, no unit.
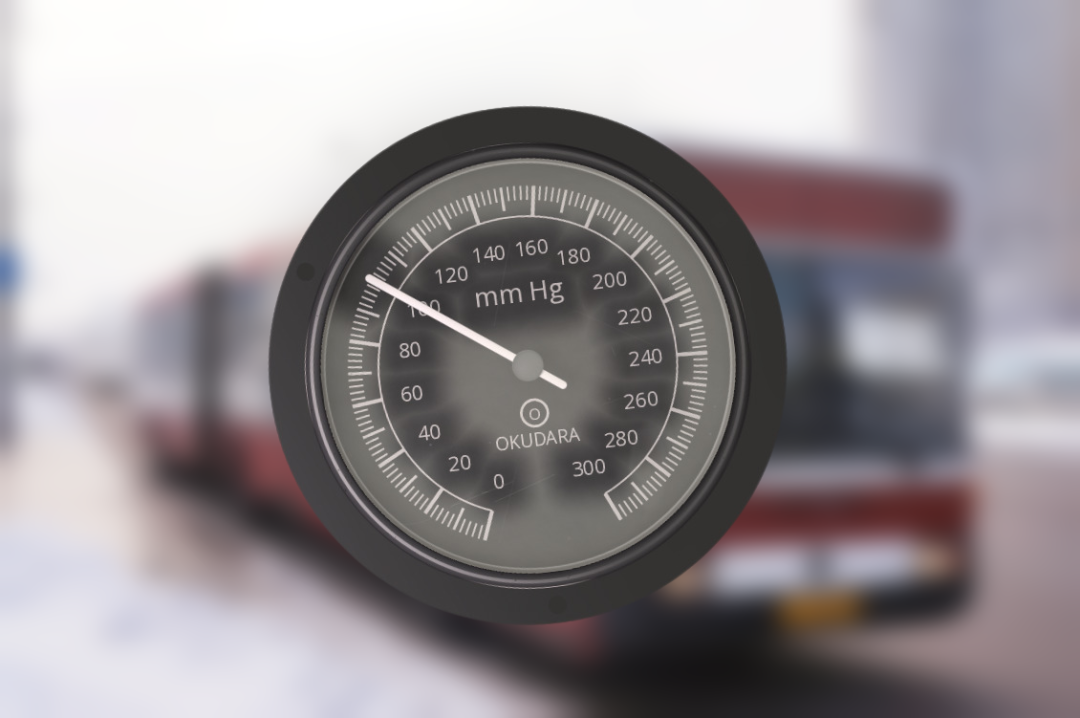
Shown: 100
